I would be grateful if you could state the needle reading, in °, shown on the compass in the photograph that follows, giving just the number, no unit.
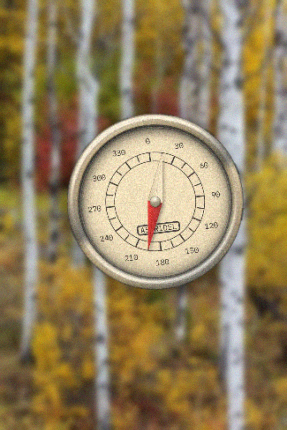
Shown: 195
